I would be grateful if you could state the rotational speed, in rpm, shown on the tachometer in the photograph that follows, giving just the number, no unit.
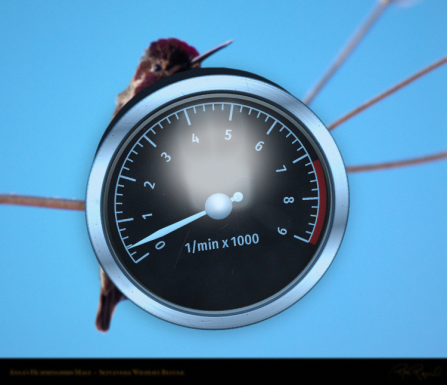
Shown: 400
